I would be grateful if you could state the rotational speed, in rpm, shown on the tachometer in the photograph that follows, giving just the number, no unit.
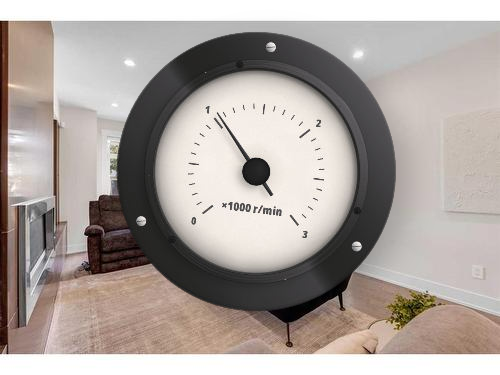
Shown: 1050
